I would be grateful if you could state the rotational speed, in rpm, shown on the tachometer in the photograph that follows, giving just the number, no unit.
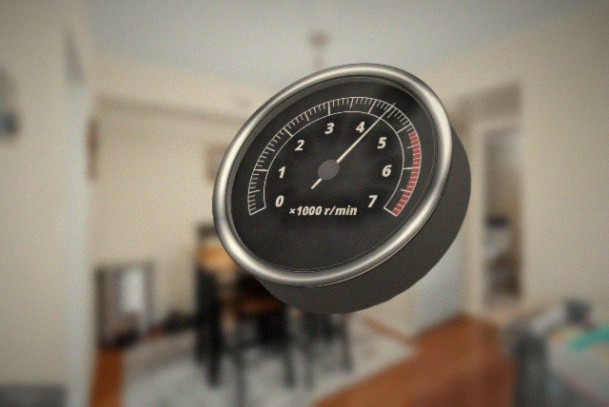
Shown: 4500
